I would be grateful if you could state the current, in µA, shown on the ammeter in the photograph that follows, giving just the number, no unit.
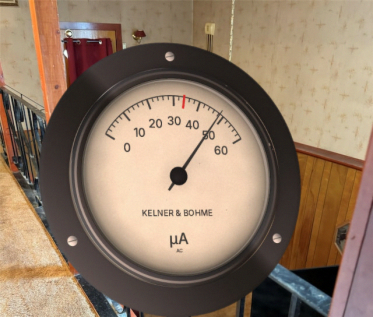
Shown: 48
